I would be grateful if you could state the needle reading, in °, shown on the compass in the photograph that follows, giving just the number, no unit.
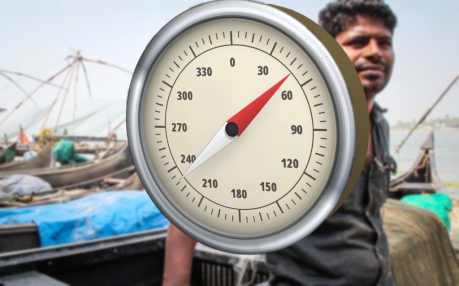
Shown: 50
